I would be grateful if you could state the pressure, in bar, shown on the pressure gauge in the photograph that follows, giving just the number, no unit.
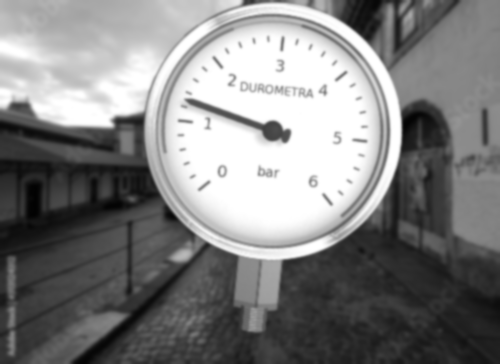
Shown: 1.3
